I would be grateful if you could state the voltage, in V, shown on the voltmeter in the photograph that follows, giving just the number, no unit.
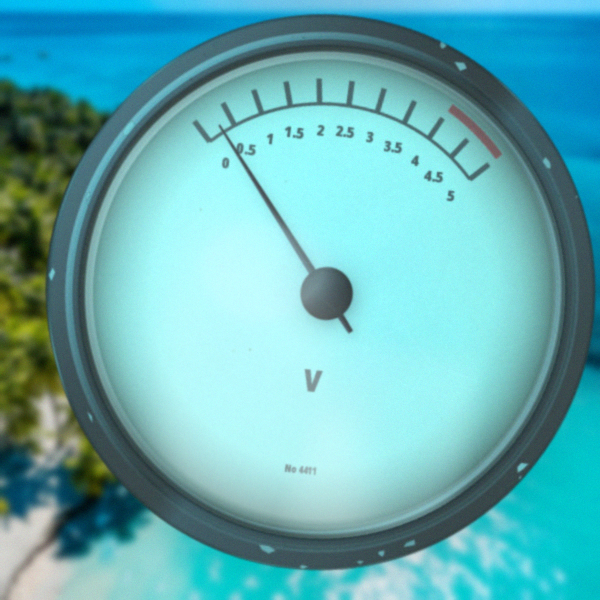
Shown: 0.25
